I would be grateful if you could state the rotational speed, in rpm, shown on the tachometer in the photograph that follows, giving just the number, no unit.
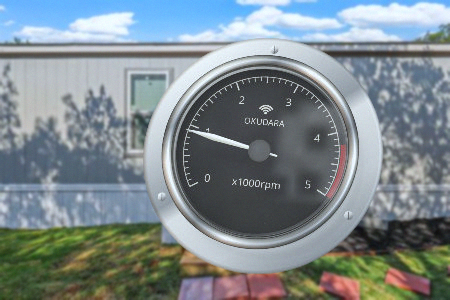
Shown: 900
